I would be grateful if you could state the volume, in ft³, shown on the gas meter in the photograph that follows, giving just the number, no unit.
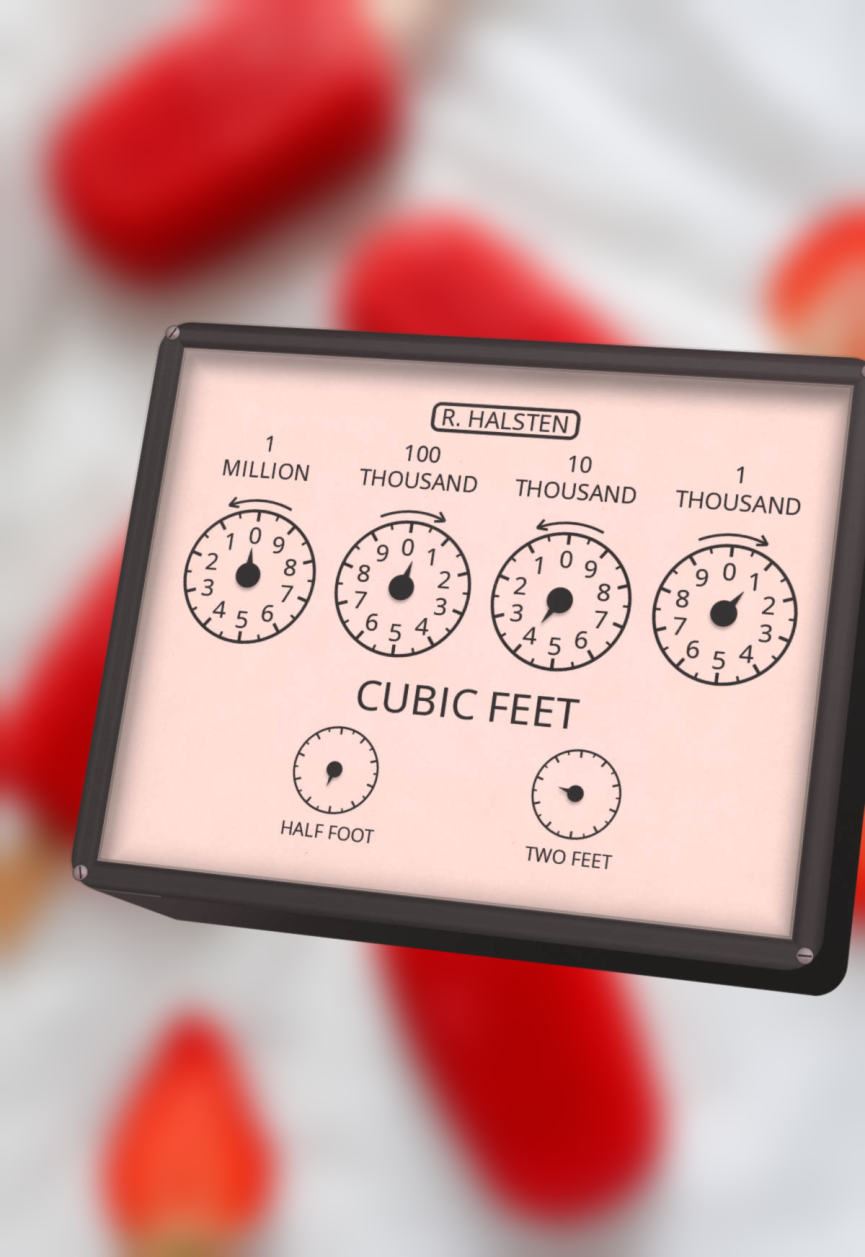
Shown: 4100
